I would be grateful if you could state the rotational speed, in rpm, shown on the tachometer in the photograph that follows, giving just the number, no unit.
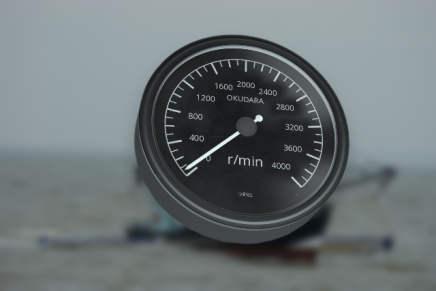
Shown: 50
